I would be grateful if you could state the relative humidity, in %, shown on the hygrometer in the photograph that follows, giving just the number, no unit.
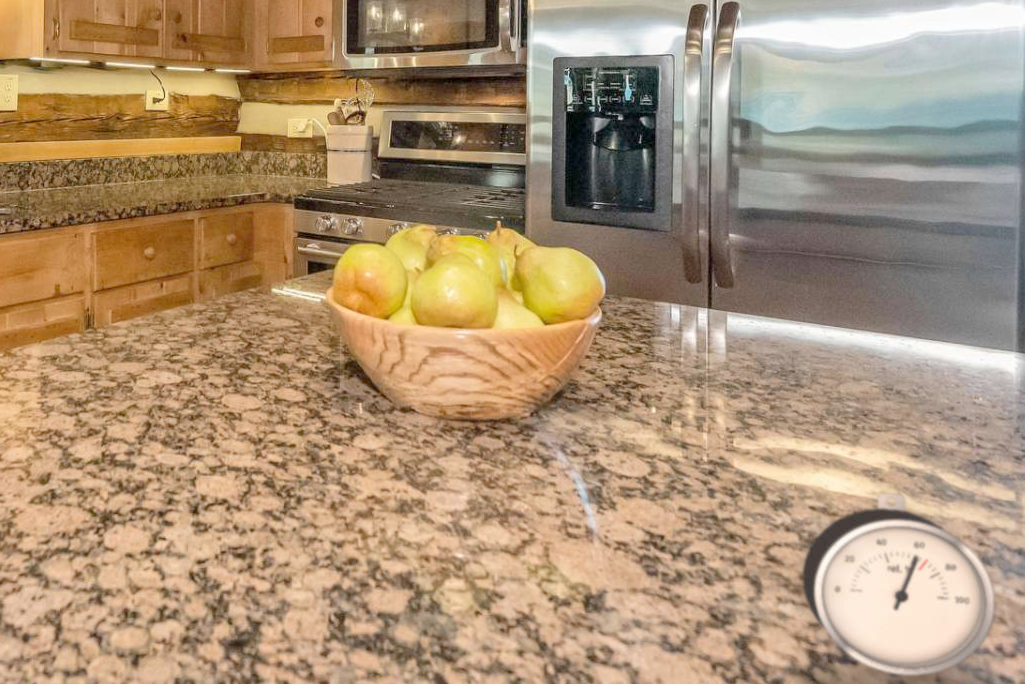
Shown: 60
